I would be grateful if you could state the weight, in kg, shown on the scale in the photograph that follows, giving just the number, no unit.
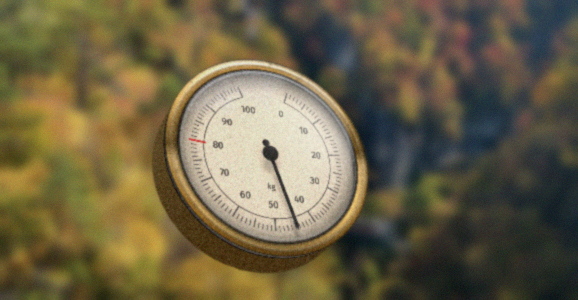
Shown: 45
